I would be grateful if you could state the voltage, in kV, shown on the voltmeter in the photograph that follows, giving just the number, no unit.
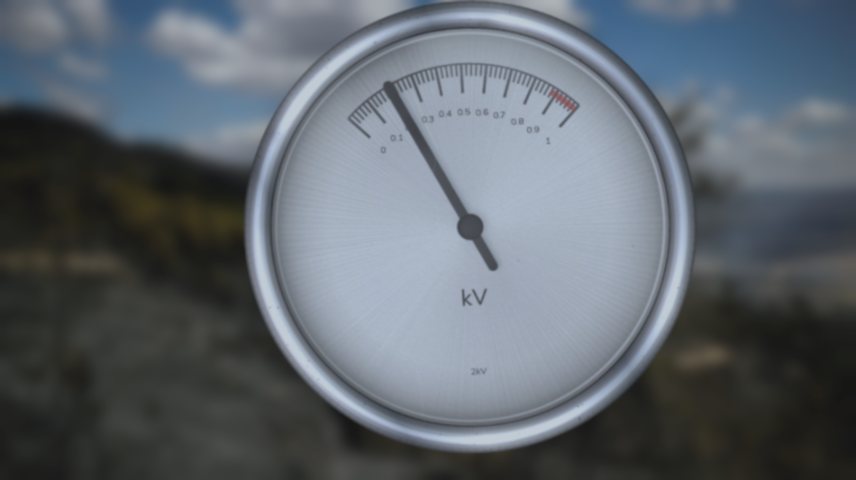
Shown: 0.2
